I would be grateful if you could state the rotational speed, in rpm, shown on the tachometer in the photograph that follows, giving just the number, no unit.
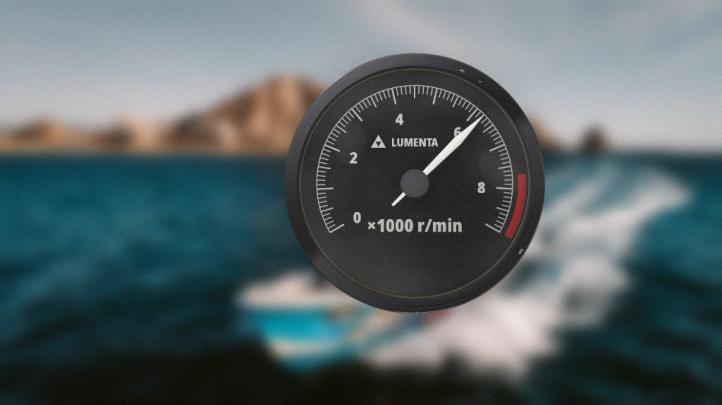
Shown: 6200
